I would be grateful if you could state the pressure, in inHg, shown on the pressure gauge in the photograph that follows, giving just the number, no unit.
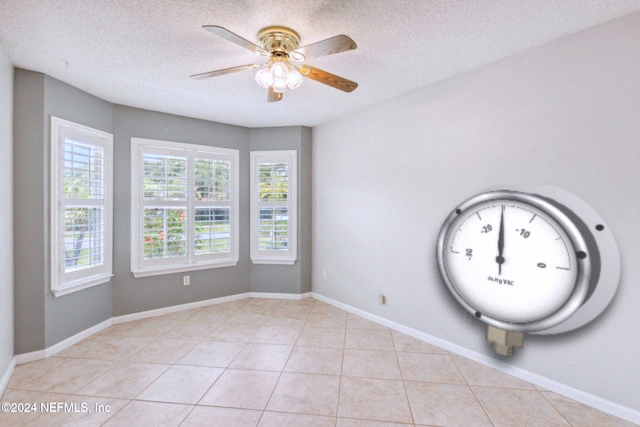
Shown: -15
